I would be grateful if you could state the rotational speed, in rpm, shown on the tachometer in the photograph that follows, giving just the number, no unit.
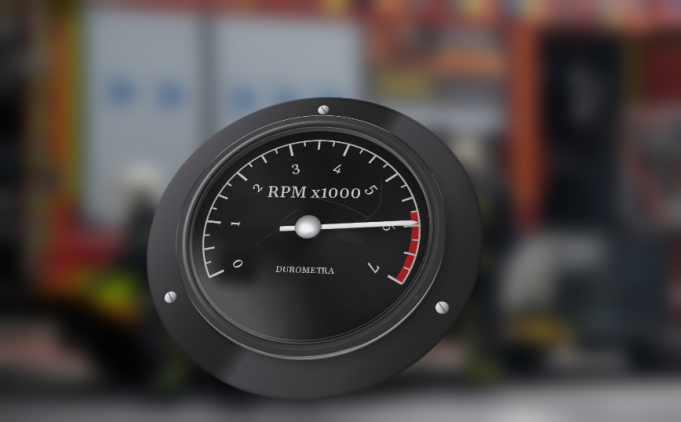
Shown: 6000
